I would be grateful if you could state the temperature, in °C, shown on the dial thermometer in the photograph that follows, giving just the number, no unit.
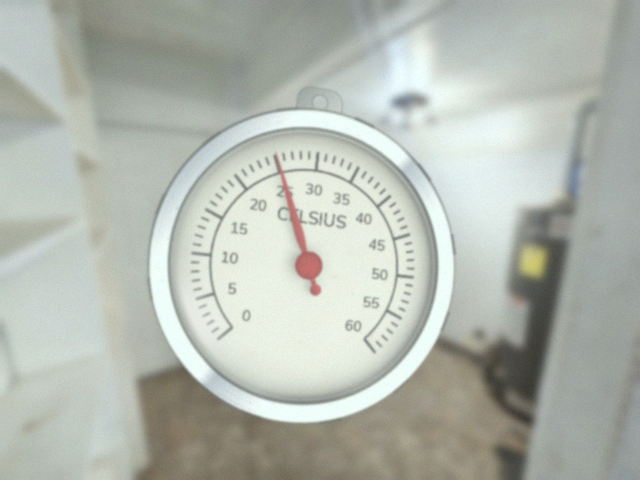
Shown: 25
